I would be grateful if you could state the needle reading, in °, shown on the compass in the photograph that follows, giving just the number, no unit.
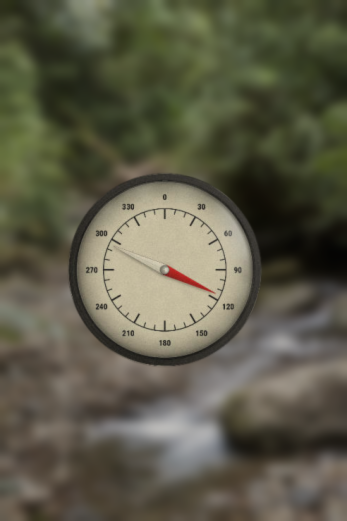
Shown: 115
